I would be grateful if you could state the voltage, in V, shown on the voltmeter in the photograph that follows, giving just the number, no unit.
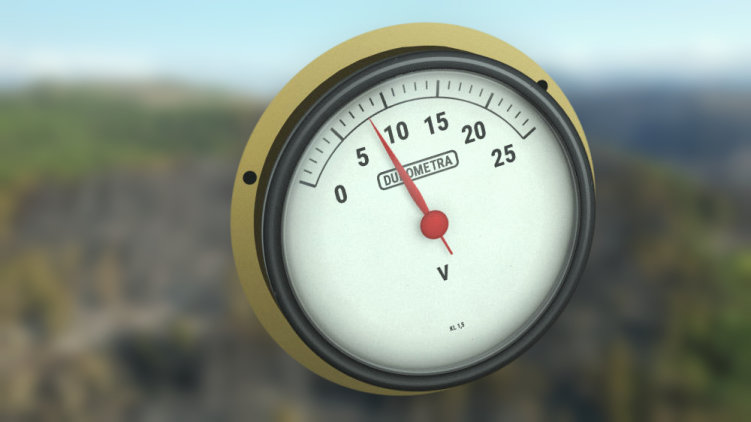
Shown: 8
